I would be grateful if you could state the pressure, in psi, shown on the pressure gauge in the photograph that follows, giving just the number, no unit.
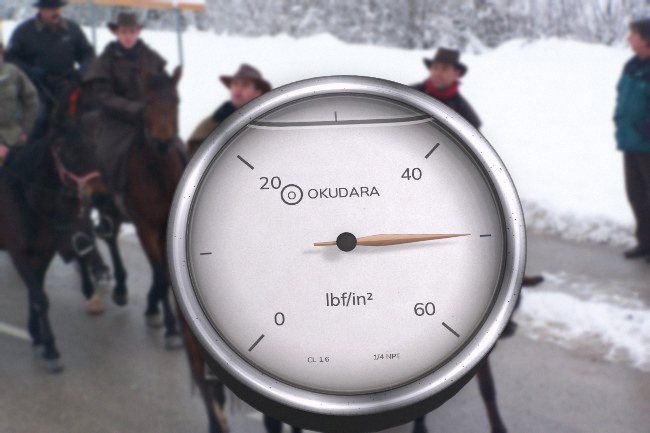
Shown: 50
